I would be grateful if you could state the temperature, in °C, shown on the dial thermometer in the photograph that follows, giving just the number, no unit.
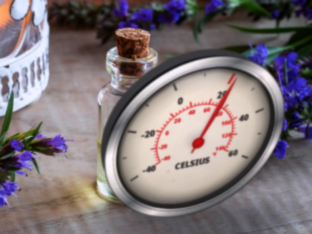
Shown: 20
